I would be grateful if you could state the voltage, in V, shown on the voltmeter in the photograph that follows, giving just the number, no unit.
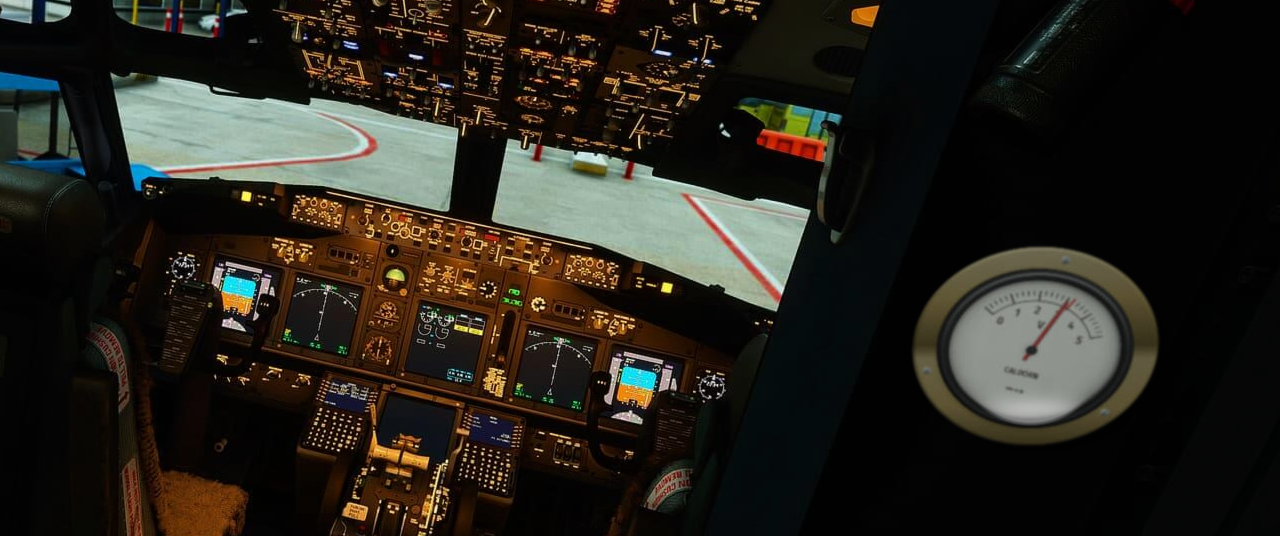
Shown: 3
